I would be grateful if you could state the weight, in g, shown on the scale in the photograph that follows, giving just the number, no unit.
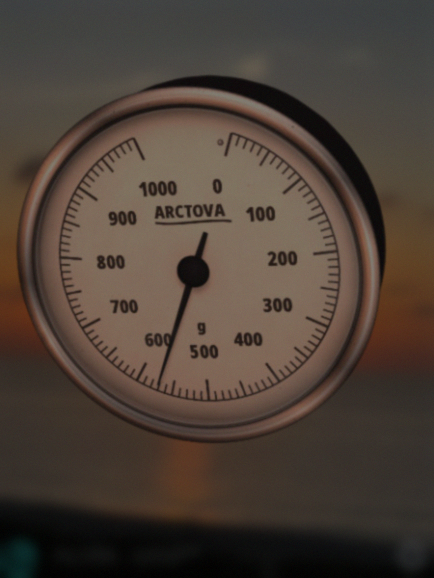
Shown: 570
